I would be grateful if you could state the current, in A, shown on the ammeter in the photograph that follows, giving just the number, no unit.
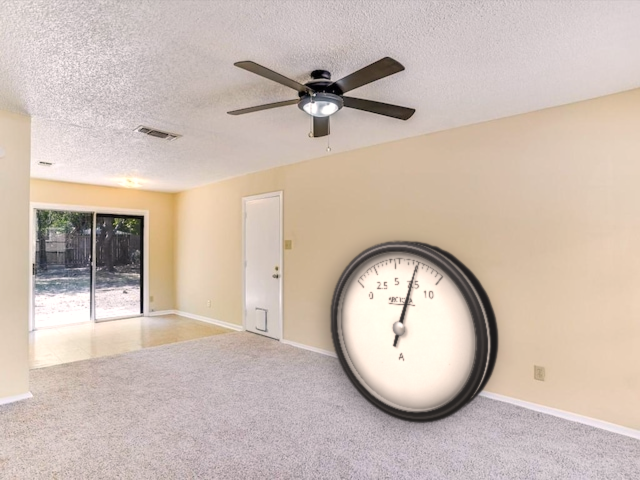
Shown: 7.5
